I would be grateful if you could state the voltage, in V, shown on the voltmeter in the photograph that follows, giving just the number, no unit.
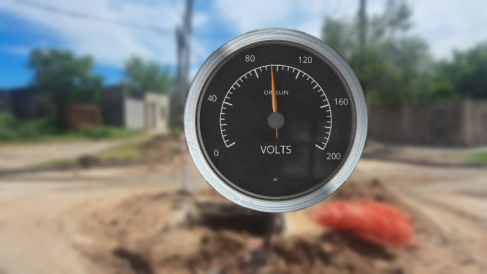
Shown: 95
